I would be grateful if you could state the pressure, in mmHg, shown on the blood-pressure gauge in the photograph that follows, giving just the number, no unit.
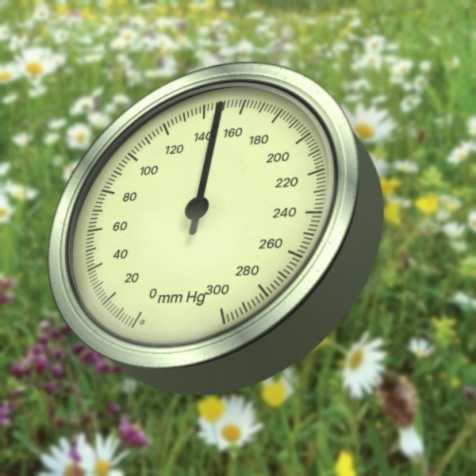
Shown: 150
